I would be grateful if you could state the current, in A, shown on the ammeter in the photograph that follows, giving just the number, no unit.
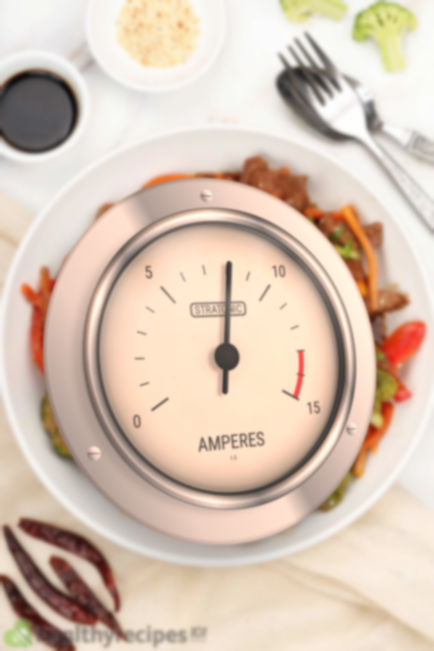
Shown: 8
